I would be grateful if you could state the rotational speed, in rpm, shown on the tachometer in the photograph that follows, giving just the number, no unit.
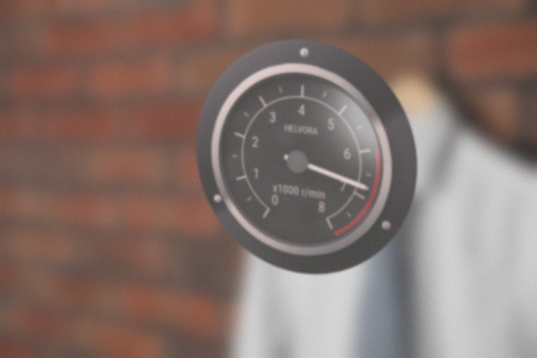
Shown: 6750
